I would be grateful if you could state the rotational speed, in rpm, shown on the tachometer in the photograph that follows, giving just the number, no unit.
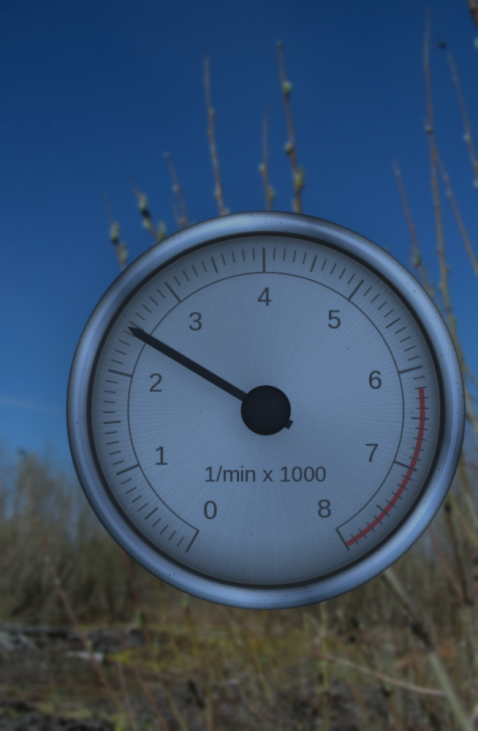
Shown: 2450
